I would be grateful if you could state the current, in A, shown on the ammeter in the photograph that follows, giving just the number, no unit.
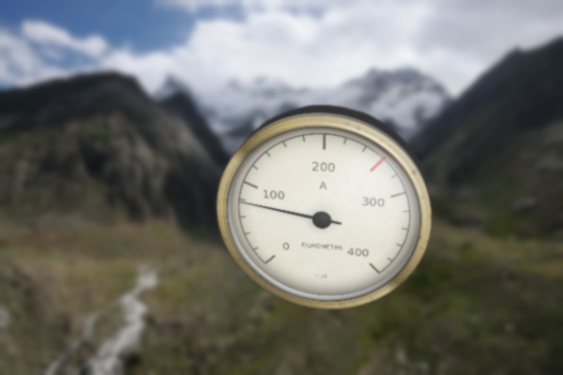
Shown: 80
